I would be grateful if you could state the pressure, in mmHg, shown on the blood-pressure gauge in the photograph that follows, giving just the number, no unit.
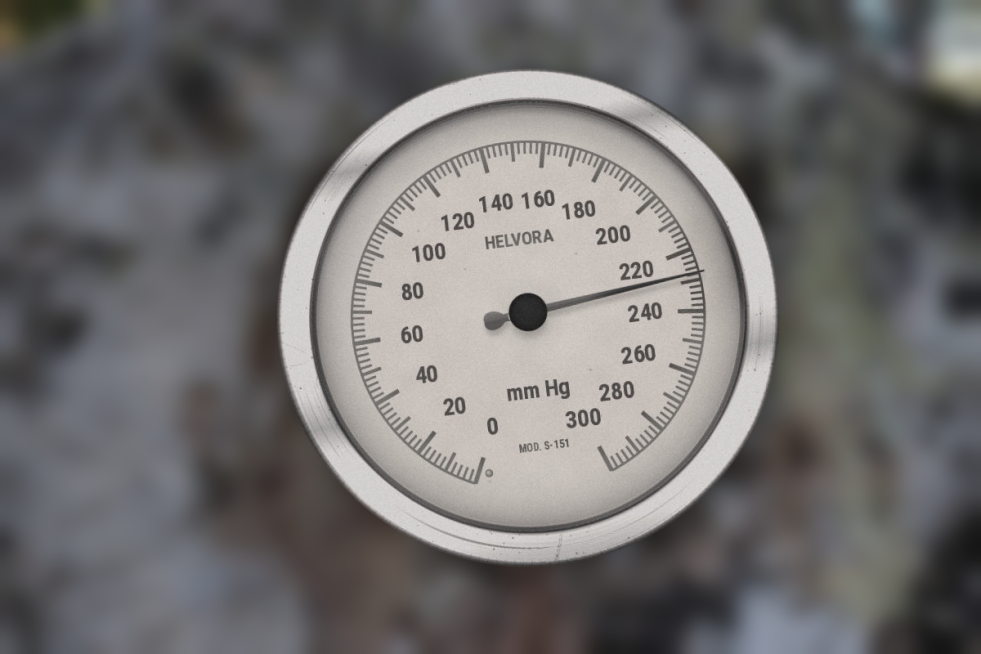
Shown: 228
